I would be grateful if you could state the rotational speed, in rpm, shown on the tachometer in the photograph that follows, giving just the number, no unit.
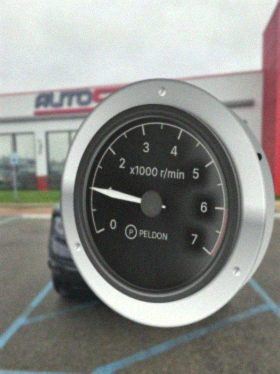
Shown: 1000
